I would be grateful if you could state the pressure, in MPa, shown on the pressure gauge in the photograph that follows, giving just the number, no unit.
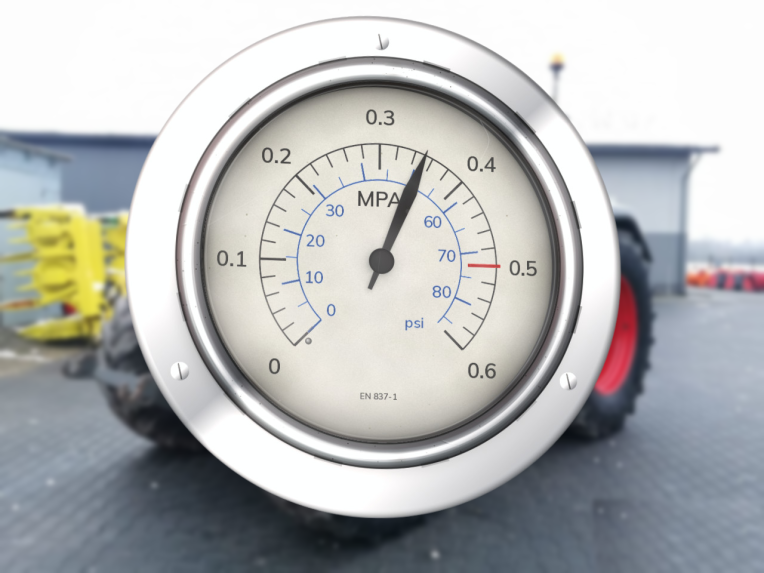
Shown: 0.35
